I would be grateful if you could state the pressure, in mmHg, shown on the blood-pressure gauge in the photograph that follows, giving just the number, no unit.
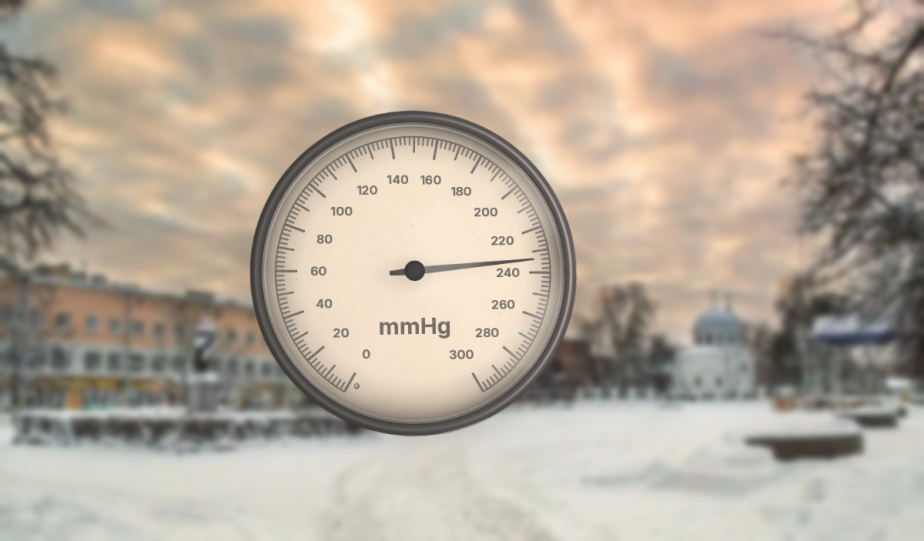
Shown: 234
